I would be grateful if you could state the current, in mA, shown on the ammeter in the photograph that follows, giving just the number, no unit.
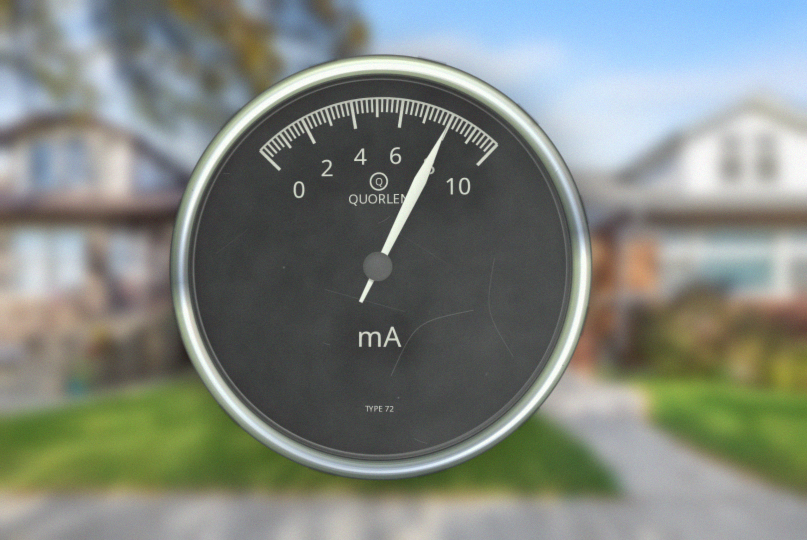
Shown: 8
